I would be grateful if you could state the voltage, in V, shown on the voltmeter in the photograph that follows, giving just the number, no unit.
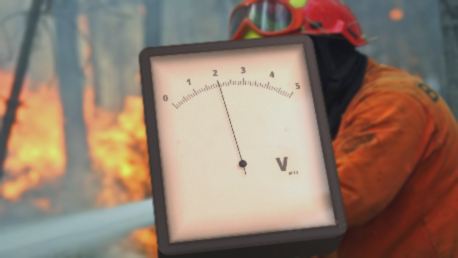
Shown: 2
